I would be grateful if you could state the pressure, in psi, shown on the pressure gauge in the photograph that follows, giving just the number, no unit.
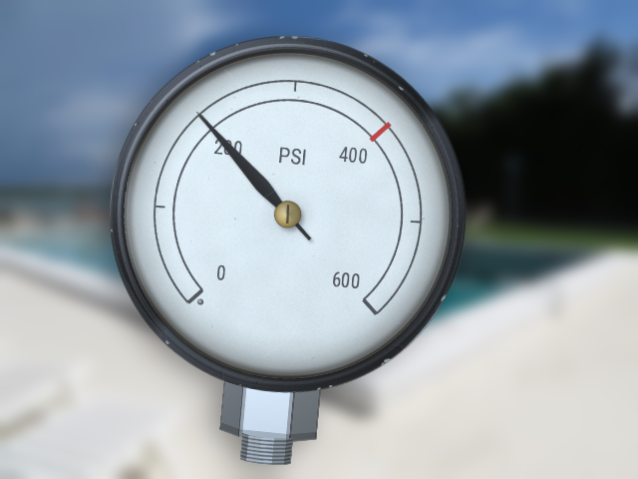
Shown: 200
